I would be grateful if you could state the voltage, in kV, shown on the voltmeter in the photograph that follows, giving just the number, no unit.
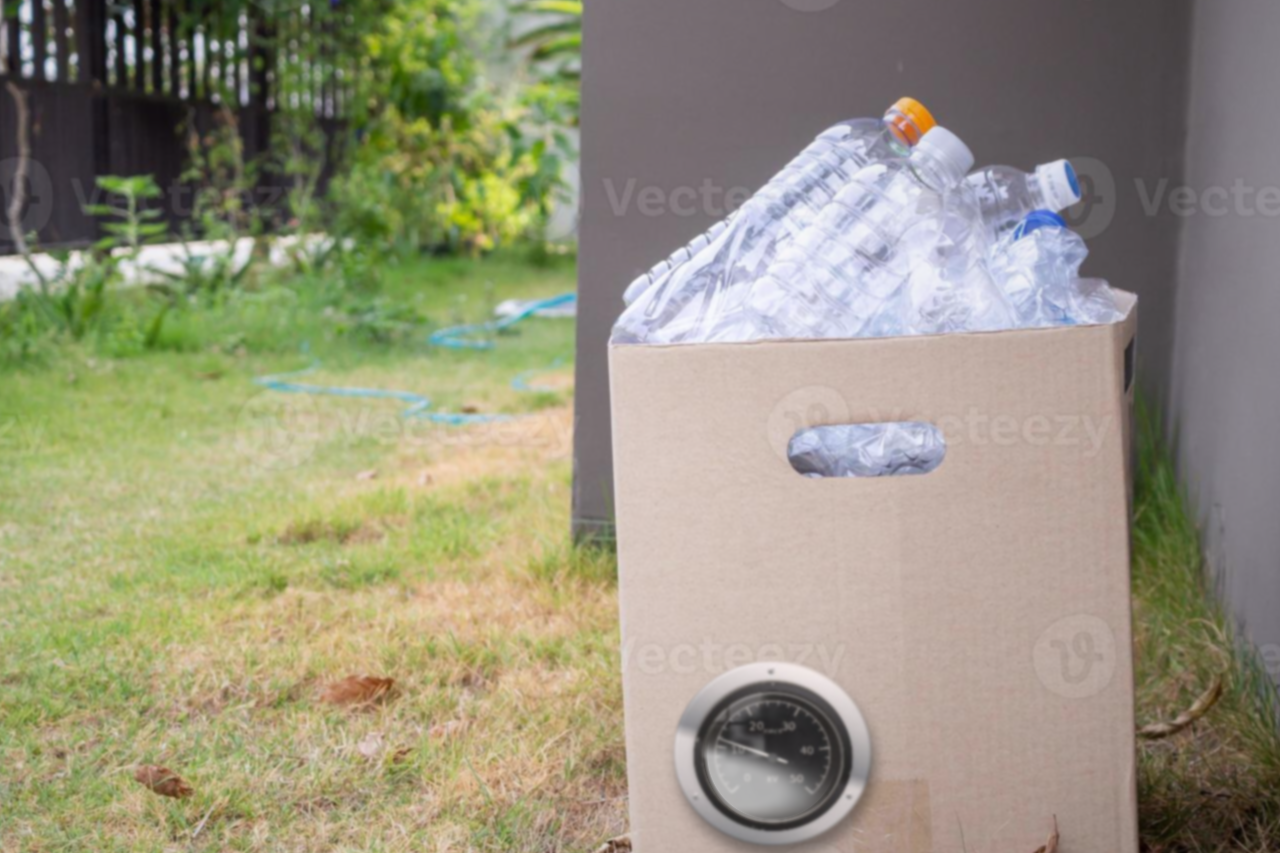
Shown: 12
